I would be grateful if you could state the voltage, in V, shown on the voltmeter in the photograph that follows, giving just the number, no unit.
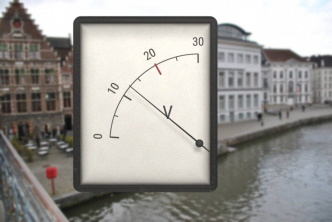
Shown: 12.5
